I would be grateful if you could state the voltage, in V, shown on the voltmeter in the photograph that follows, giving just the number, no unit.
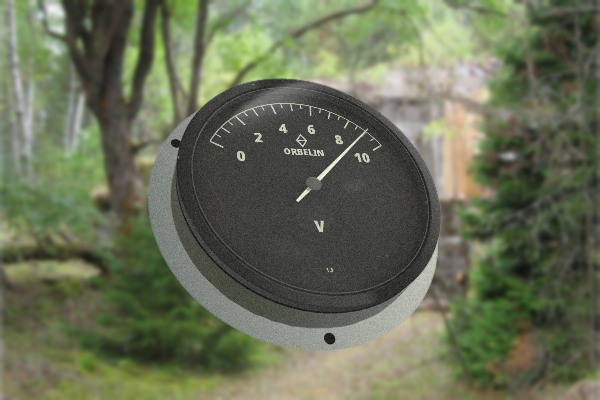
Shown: 9
